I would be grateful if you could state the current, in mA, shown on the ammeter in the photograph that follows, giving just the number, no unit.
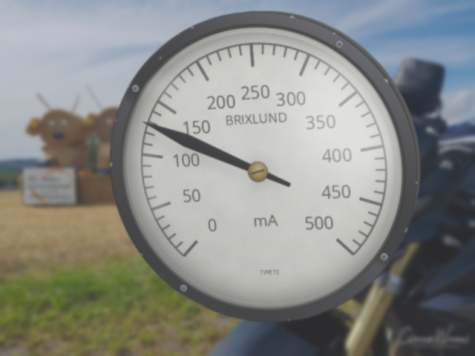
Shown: 130
